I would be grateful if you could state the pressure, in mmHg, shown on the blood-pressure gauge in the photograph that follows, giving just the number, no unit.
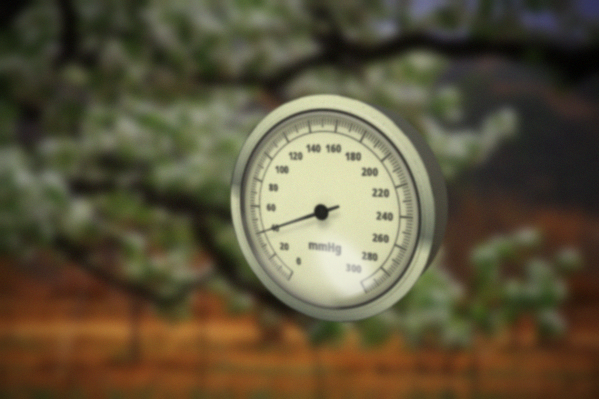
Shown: 40
